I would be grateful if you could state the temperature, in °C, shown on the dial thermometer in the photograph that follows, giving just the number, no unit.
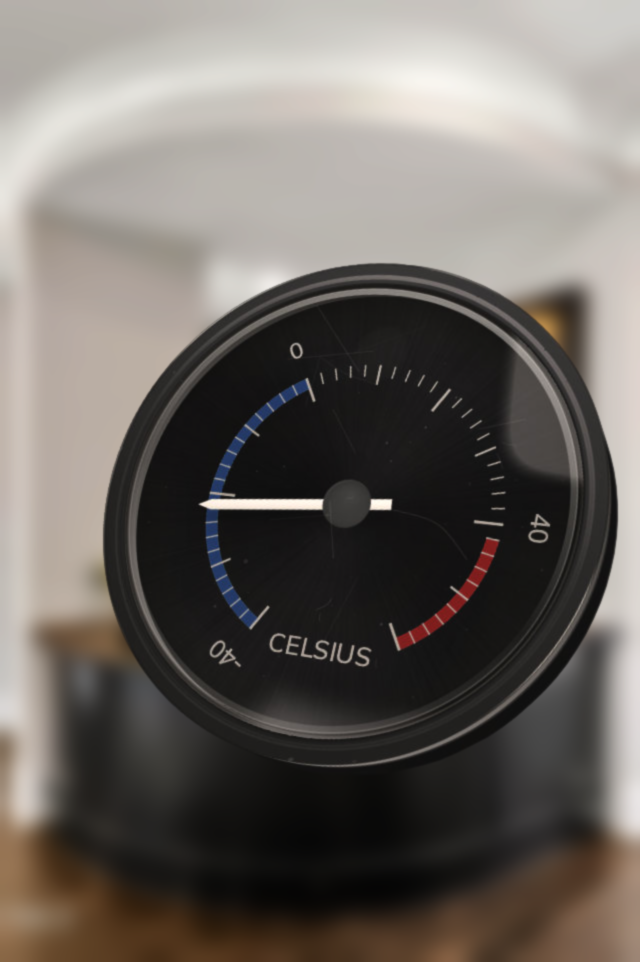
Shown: -22
